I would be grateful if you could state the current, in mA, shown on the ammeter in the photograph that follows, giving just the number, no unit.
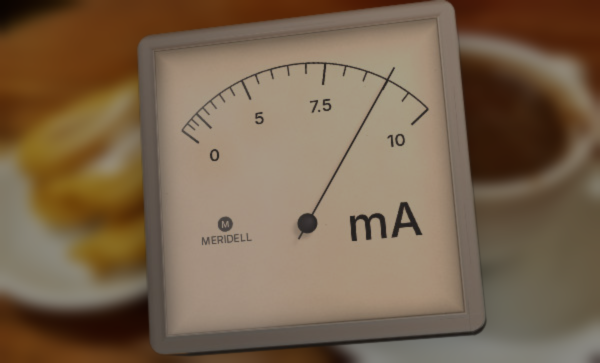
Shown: 9
